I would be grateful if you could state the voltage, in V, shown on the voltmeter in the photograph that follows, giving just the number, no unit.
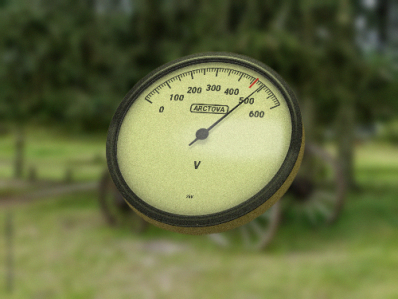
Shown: 500
